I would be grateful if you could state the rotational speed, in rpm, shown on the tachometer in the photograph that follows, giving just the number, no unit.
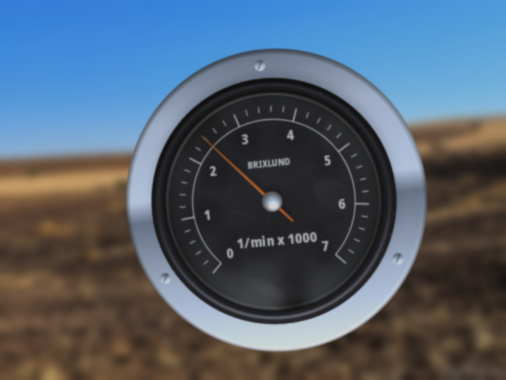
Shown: 2400
